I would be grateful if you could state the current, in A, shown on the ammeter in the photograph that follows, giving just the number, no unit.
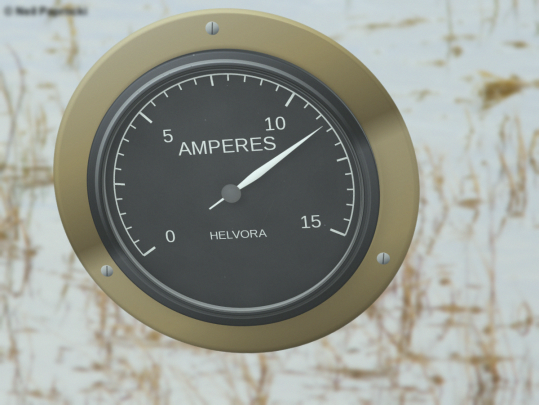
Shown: 11.25
